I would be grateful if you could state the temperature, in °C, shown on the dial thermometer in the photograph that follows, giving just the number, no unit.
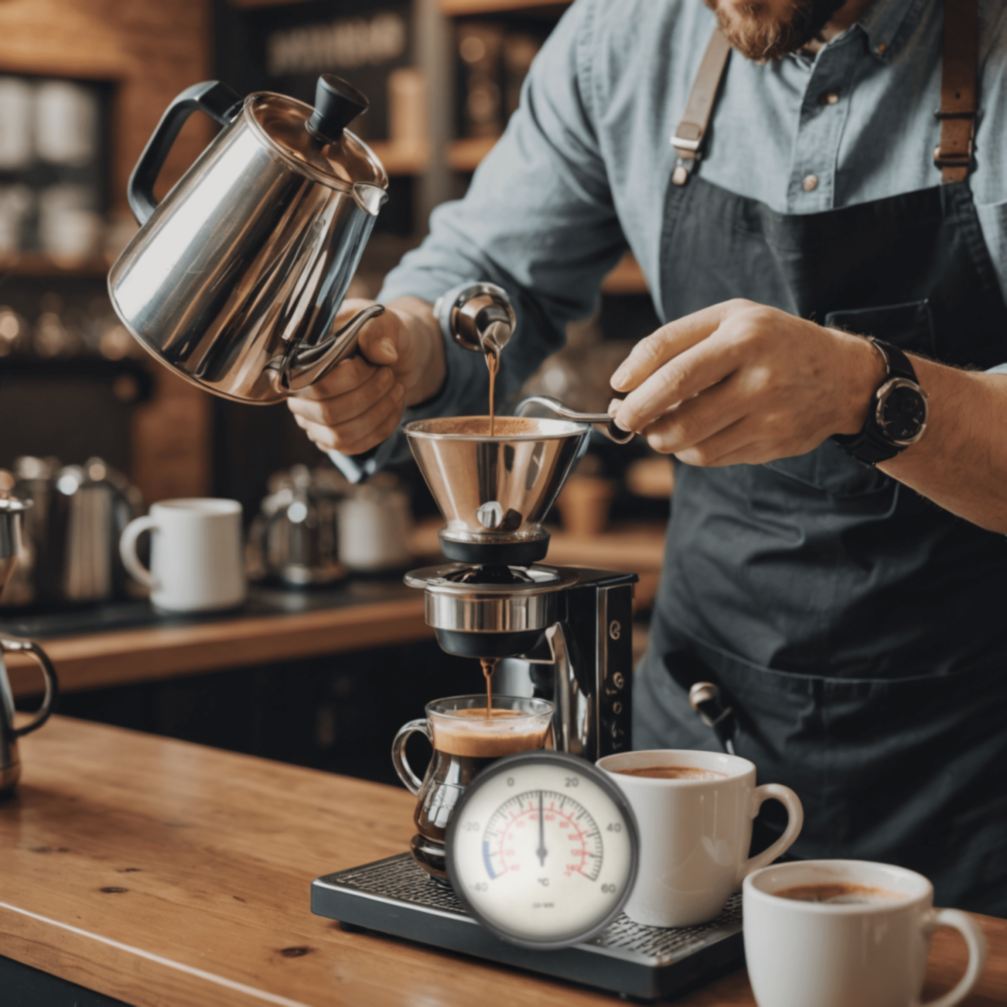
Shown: 10
